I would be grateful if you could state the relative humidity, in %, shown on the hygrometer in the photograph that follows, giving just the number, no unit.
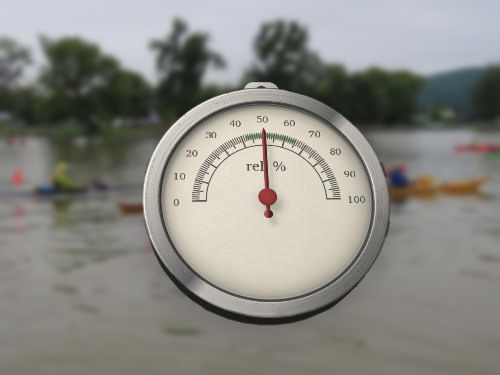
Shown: 50
